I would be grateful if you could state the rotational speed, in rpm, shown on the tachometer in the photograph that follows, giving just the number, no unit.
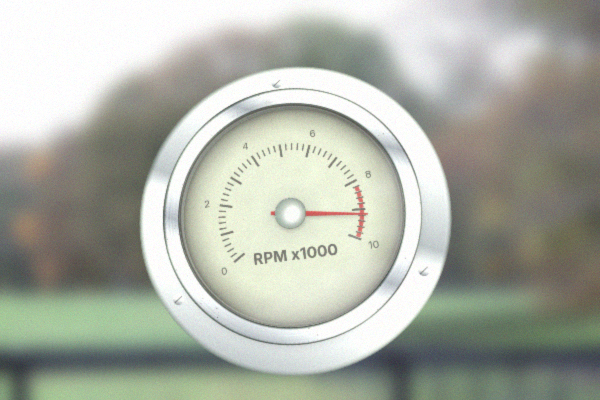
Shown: 9200
